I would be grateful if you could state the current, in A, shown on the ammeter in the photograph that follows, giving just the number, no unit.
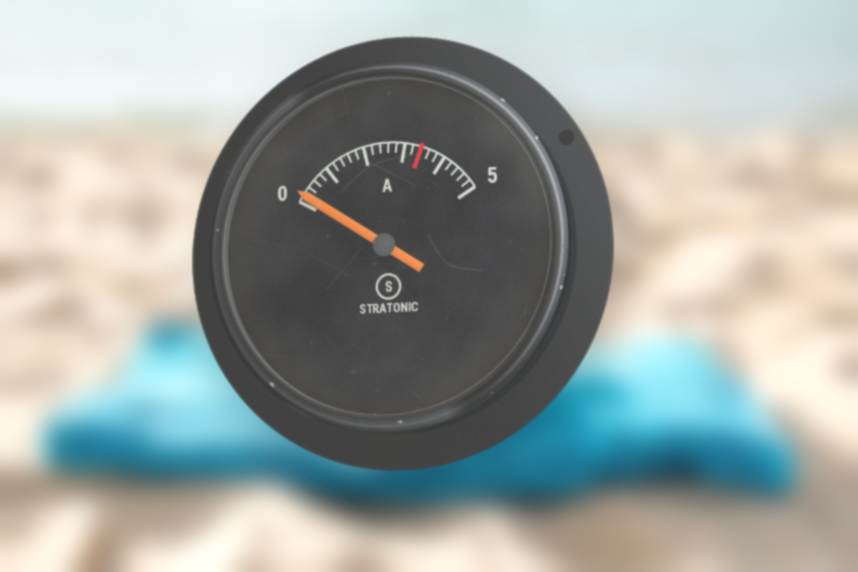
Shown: 0.2
